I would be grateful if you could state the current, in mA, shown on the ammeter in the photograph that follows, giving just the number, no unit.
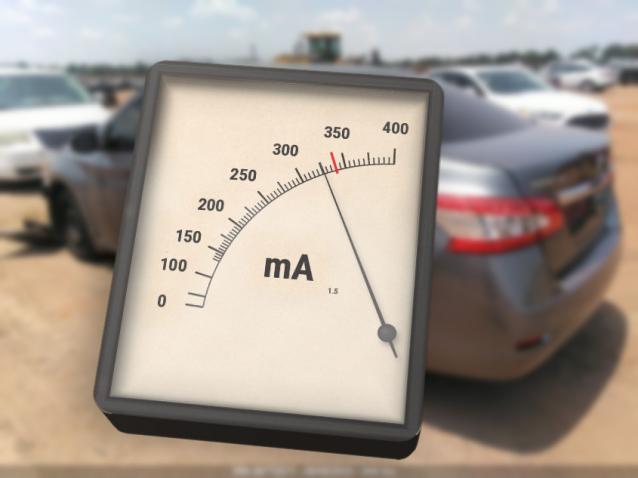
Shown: 325
